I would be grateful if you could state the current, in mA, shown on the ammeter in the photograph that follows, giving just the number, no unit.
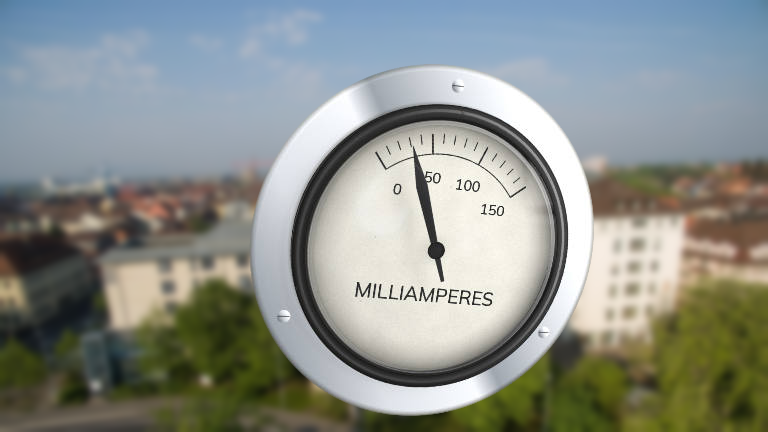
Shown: 30
